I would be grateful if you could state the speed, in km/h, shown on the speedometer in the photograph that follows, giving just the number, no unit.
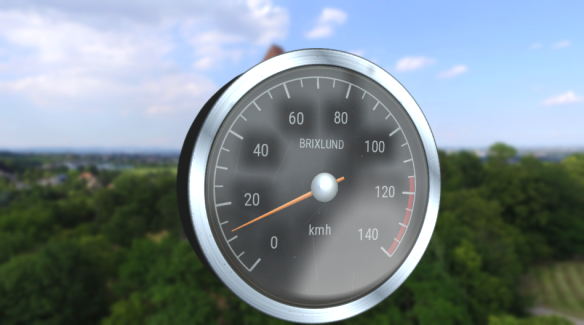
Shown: 12.5
